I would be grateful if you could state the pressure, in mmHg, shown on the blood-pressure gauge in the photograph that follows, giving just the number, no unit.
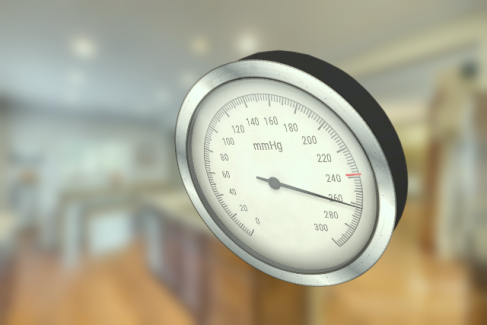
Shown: 260
